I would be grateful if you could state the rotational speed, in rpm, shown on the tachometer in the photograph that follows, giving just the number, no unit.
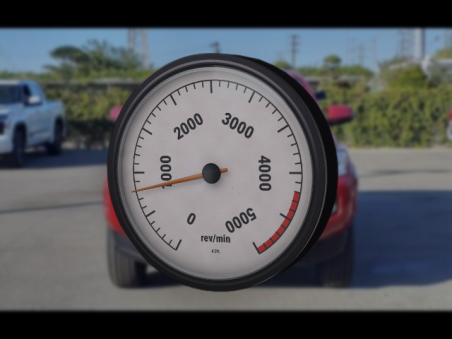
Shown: 800
